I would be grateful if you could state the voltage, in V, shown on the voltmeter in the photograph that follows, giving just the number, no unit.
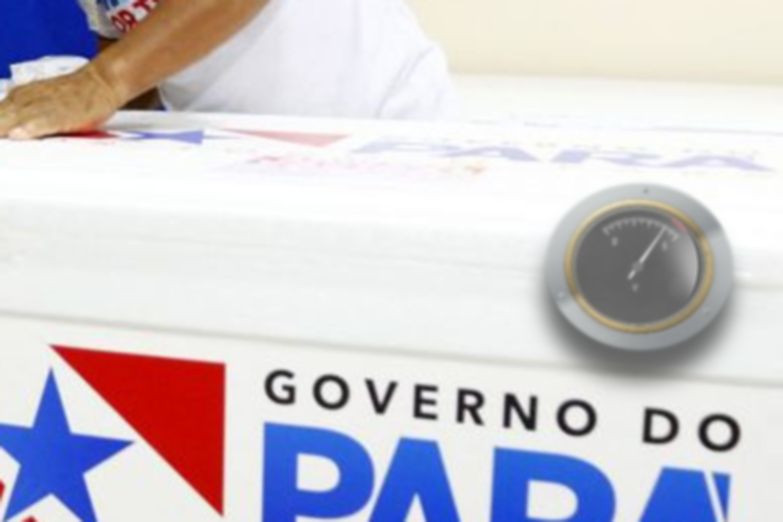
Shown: 4
